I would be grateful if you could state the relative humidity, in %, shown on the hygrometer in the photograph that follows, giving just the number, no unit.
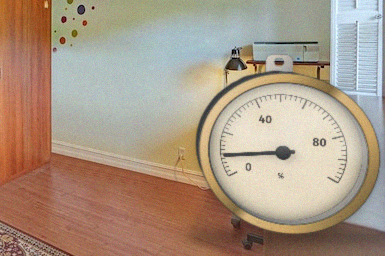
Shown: 10
